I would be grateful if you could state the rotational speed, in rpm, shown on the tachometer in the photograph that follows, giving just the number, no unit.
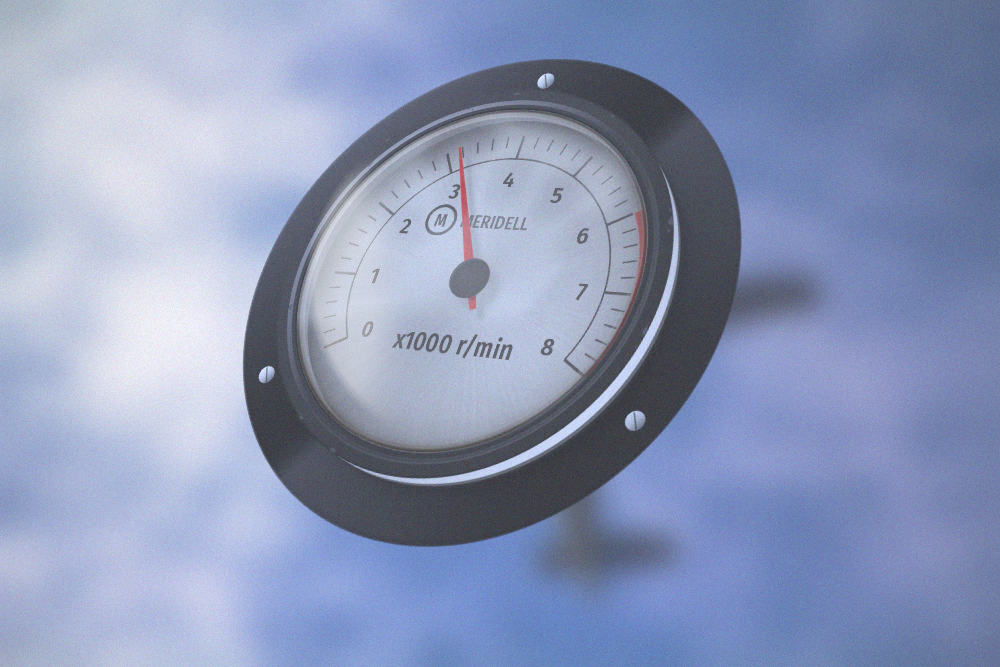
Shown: 3200
